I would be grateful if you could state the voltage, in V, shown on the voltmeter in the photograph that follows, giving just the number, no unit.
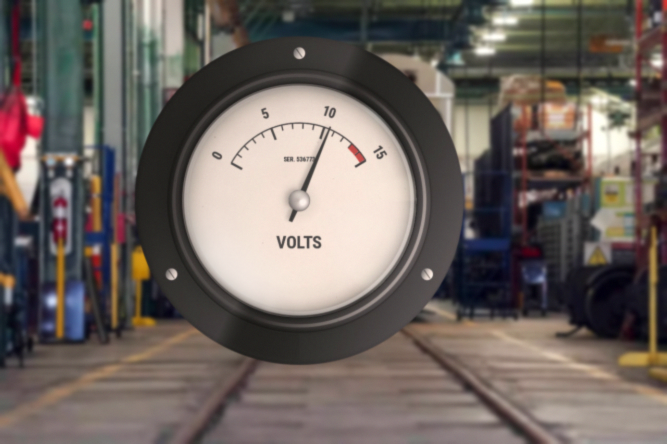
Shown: 10.5
